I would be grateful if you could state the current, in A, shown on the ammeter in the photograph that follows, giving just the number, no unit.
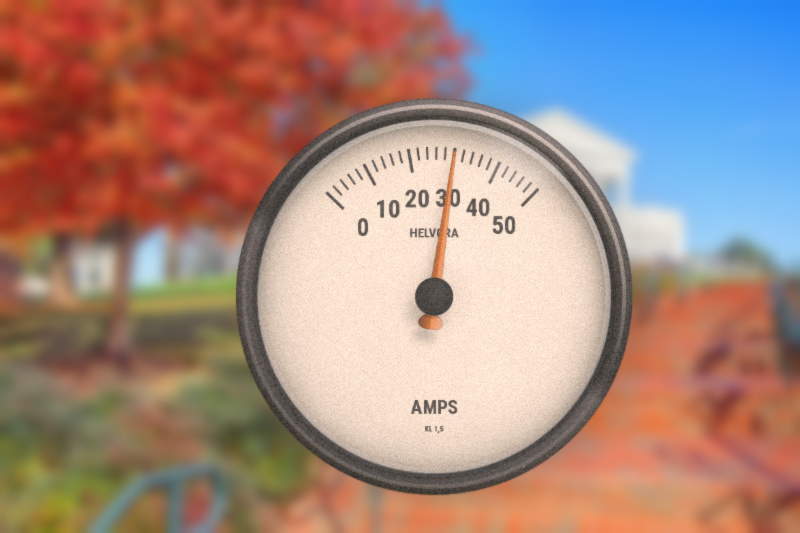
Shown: 30
